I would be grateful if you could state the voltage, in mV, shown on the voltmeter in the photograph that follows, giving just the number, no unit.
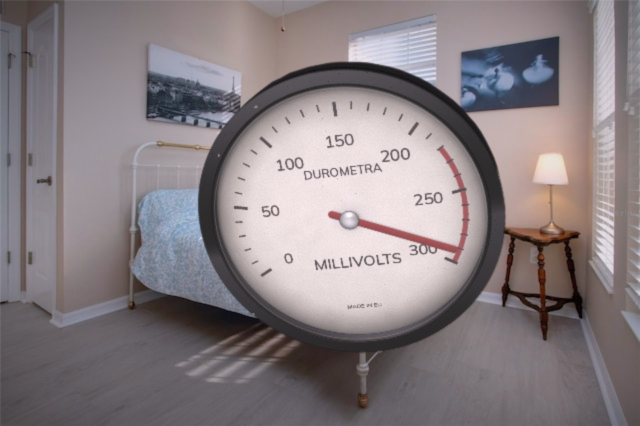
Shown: 290
